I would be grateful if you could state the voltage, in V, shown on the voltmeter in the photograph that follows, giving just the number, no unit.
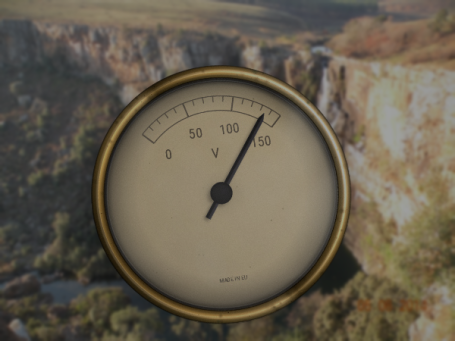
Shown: 135
